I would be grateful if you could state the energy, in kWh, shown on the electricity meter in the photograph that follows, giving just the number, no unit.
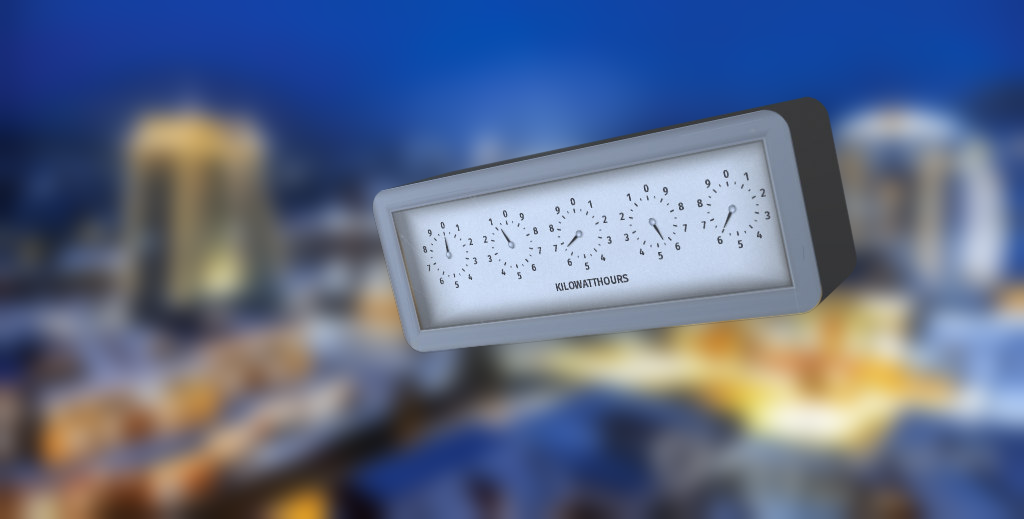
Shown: 656
